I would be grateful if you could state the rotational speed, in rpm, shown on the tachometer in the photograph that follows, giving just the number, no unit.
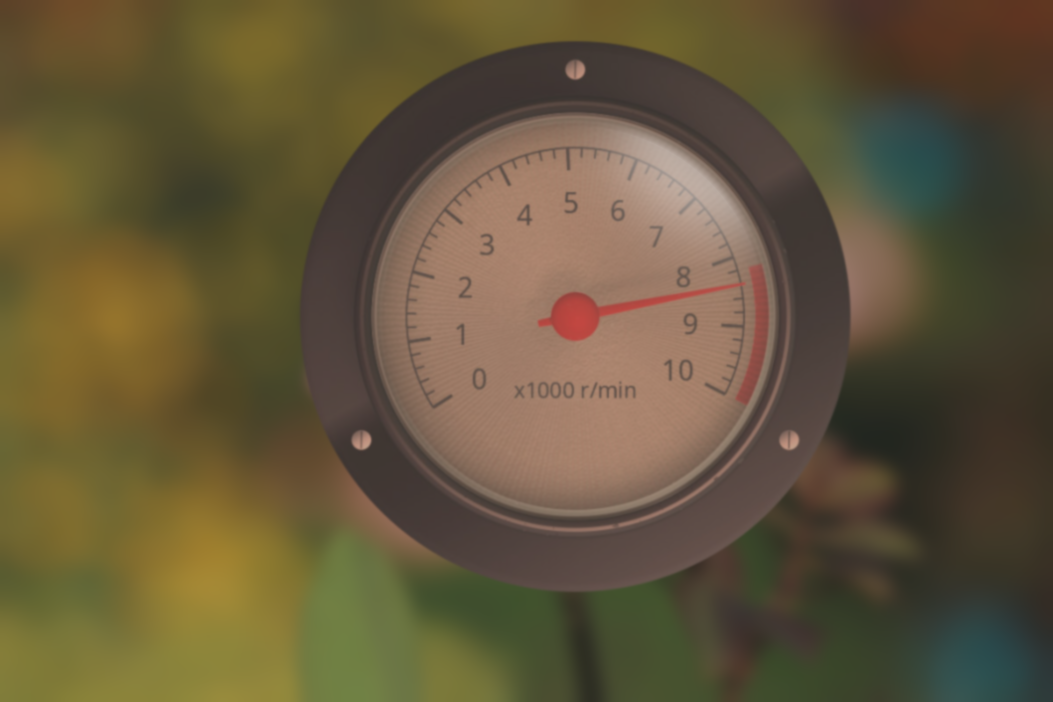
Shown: 8400
